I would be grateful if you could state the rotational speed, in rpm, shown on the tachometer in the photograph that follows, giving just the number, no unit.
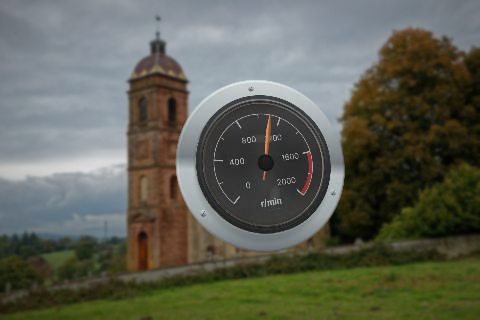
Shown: 1100
